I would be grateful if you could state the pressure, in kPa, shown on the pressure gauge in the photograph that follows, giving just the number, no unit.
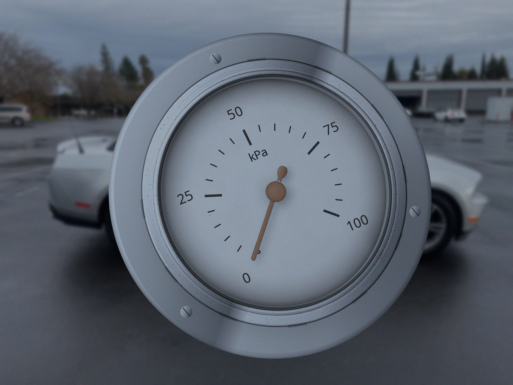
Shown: 0
